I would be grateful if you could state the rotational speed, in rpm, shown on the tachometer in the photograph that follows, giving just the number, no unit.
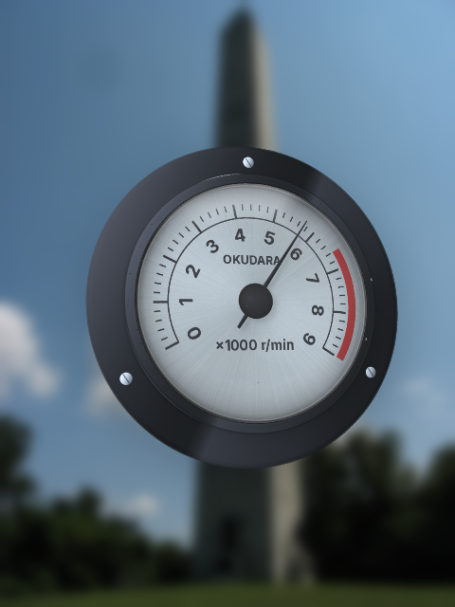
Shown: 5700
